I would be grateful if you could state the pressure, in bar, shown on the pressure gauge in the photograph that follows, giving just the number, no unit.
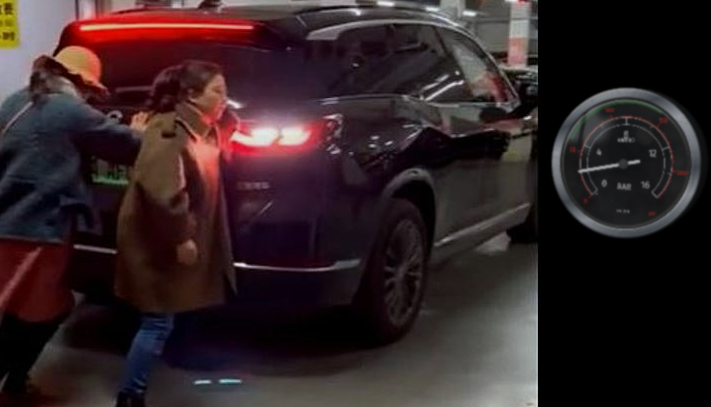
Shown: 2
